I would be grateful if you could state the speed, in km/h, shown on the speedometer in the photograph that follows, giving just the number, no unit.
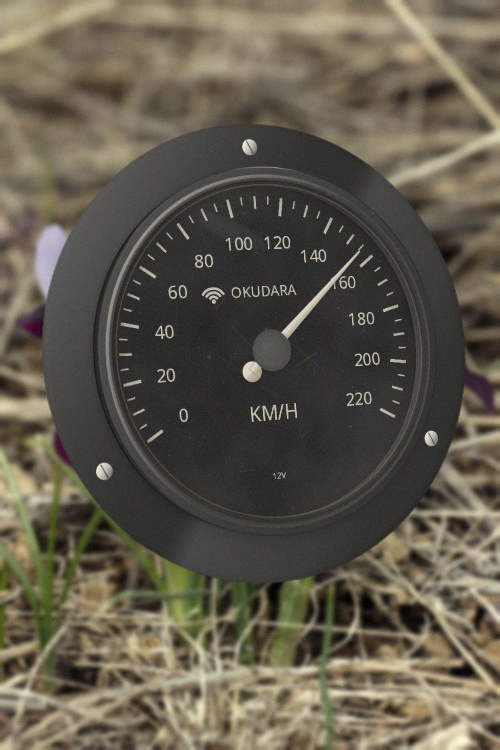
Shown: 155
